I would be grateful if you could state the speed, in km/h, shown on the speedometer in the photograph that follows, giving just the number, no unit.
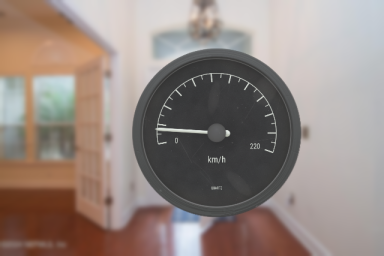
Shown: 15
